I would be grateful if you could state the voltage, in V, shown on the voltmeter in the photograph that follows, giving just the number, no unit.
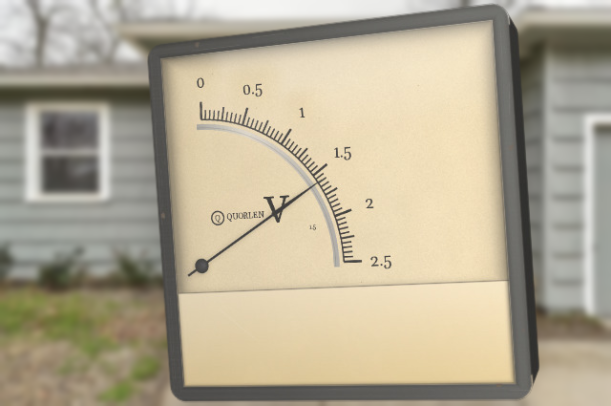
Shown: 1.6
